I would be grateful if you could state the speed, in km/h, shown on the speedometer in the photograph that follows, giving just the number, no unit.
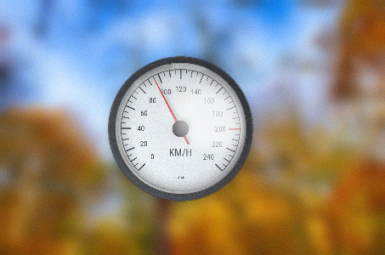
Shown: 95
